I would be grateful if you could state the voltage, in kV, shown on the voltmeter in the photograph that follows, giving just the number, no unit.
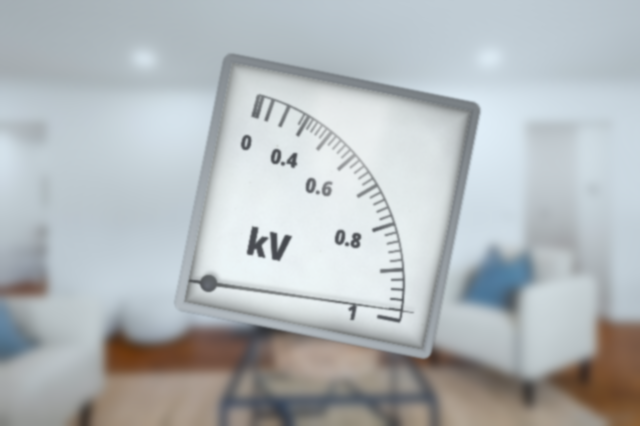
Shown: 0.98
